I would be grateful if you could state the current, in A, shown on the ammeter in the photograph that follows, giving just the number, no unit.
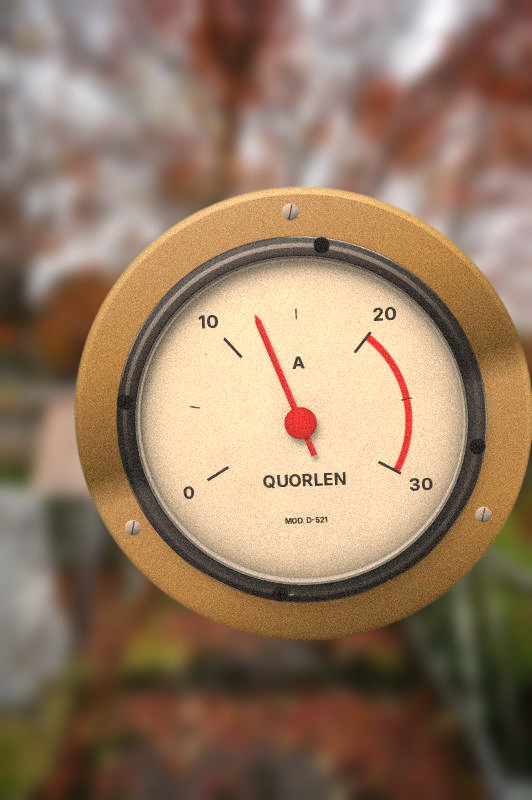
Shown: 12.5
